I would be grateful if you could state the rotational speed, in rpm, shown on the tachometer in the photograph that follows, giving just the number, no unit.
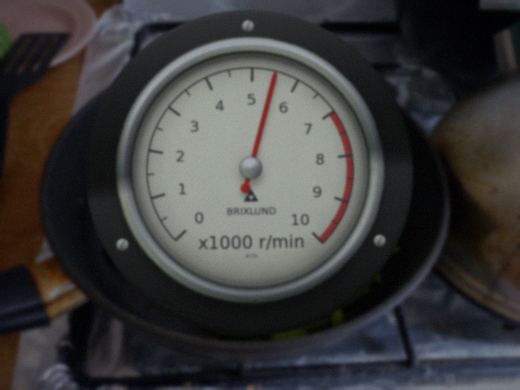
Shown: 5500
